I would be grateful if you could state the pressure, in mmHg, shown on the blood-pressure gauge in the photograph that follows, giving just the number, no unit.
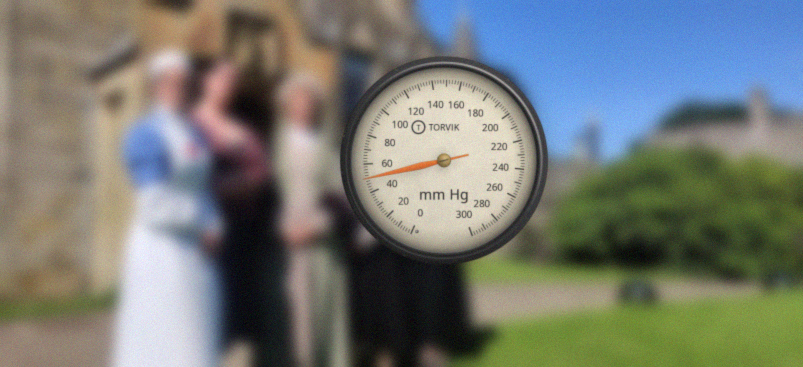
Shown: 50
